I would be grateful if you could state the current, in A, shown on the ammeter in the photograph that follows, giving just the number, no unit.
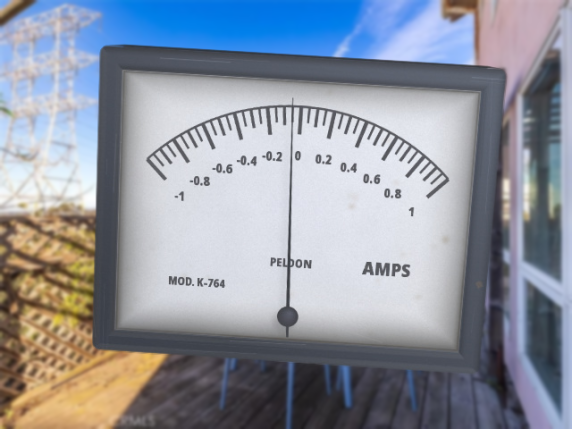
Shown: -0.05
